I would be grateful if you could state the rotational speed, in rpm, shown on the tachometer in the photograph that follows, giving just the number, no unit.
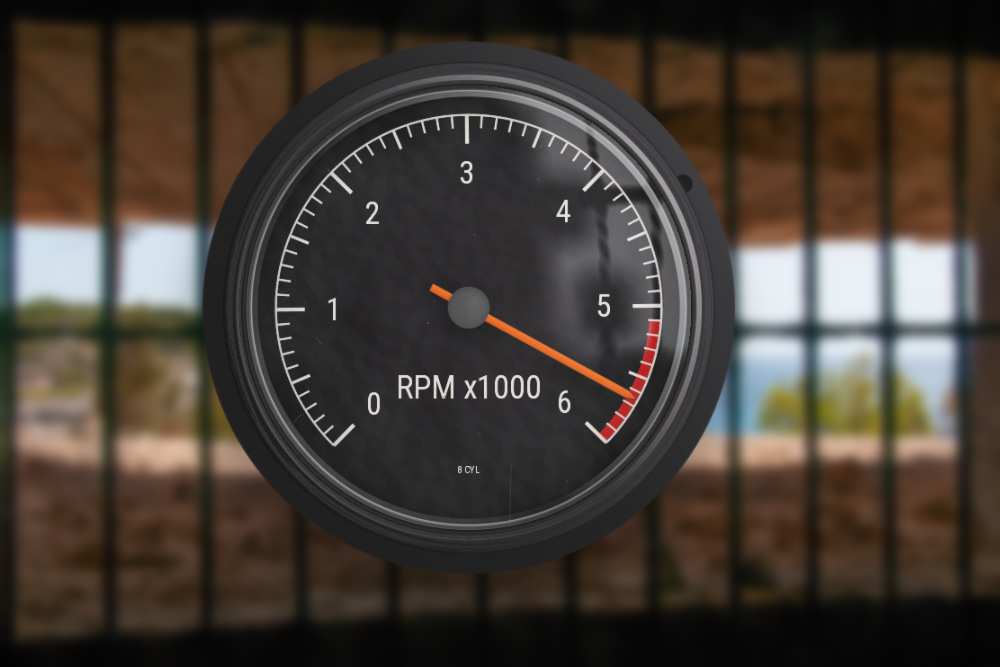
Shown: 5650
